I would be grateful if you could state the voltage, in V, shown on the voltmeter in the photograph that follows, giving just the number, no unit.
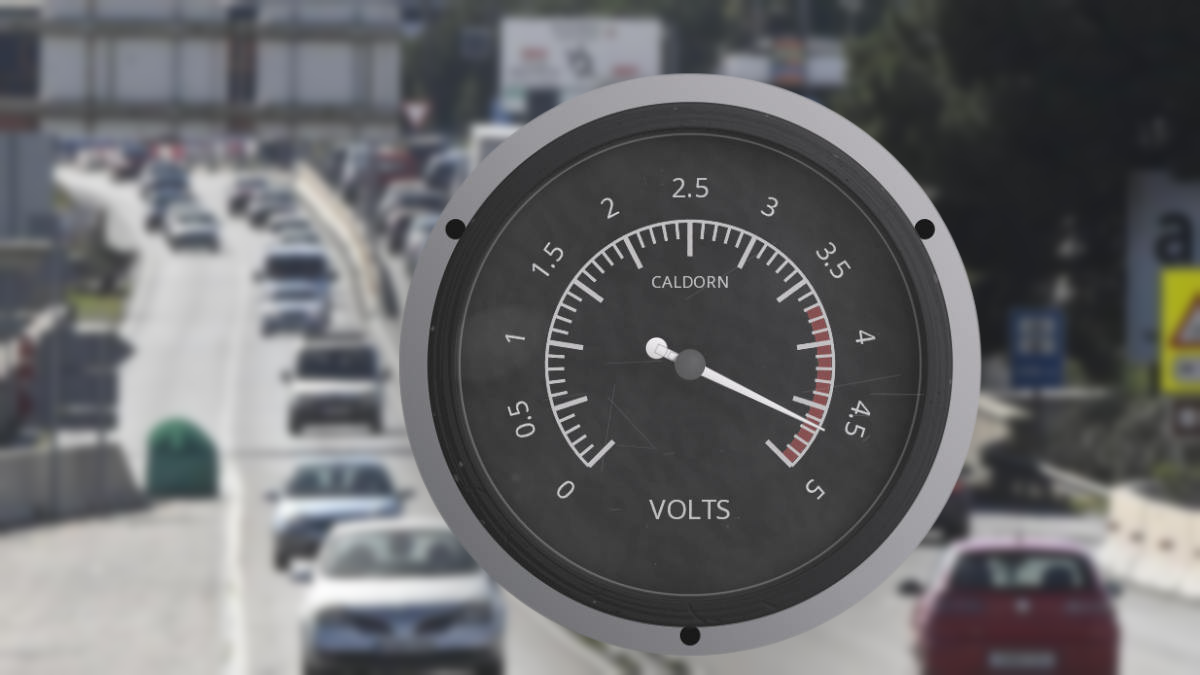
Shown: 4.65
